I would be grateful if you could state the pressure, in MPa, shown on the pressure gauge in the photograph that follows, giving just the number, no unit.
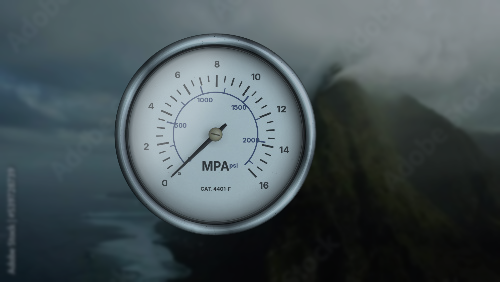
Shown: 0
